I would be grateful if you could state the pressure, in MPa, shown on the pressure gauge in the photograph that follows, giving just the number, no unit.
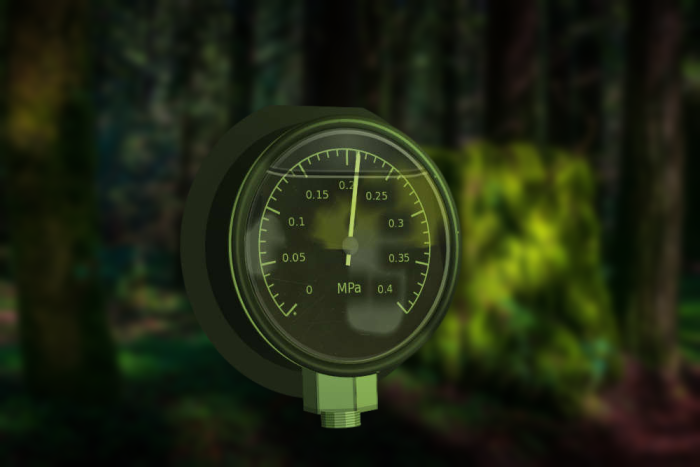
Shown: 0.21
